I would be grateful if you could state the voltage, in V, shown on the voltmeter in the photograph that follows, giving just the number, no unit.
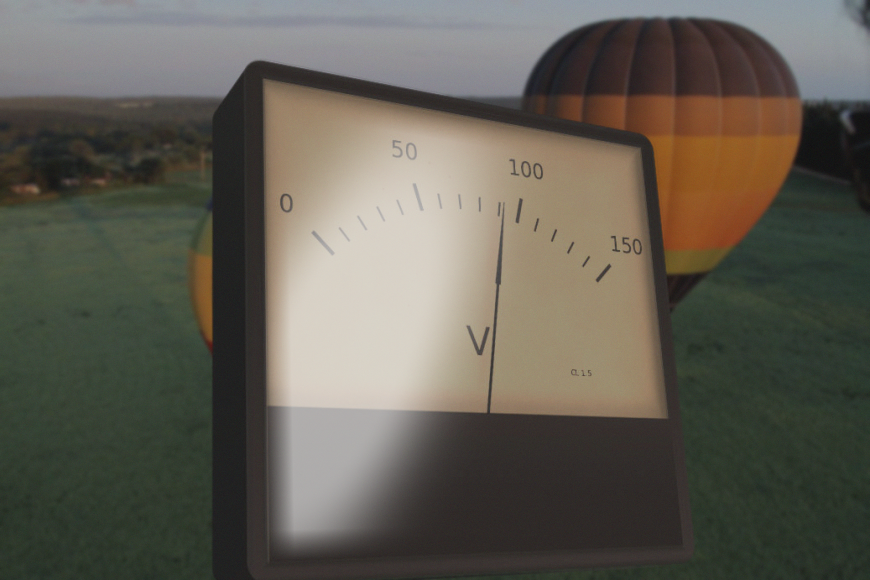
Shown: 90
